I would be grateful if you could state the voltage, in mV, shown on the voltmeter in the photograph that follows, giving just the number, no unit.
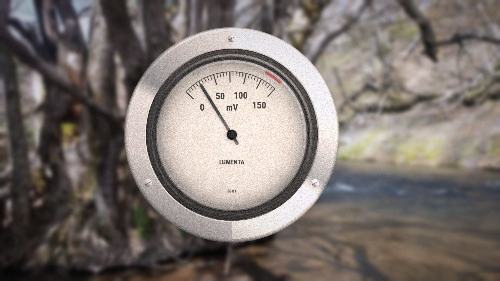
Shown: 25
